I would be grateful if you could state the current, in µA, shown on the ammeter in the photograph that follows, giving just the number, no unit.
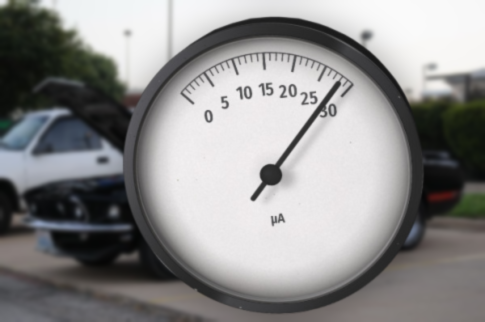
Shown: 28
